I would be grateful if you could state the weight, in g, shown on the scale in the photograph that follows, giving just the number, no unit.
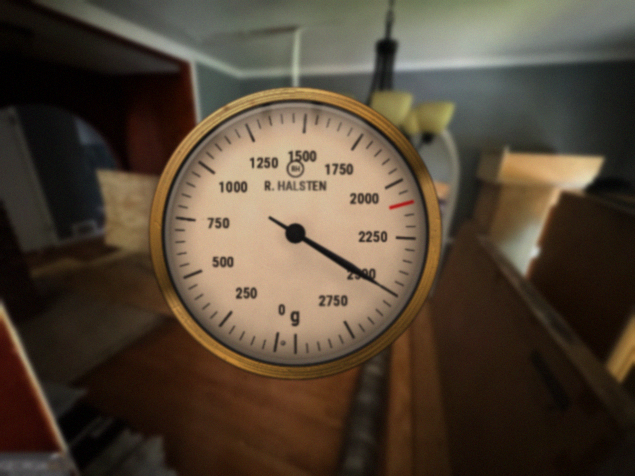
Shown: 2500
